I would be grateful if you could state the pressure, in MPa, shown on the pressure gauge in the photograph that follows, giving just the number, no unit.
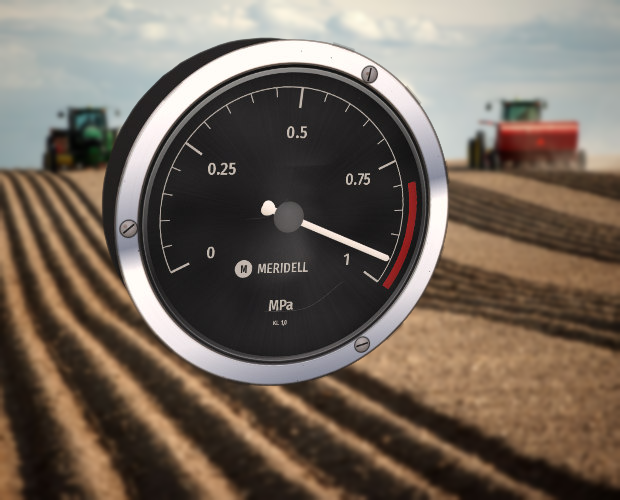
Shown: 0.95
